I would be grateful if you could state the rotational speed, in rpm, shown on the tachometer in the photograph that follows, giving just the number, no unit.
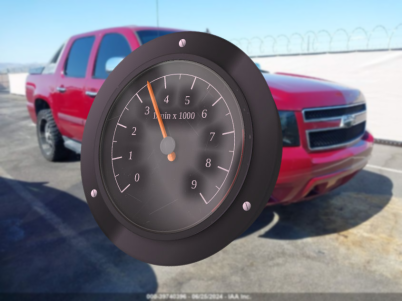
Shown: 3500
